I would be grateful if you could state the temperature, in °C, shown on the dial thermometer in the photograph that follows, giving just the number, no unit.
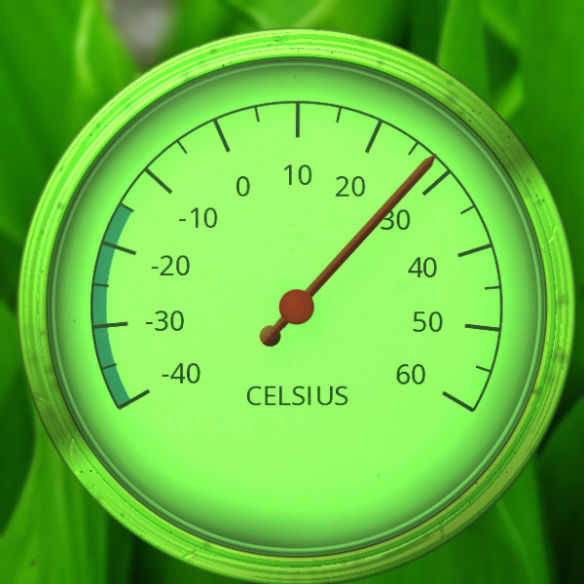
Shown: 27.5
